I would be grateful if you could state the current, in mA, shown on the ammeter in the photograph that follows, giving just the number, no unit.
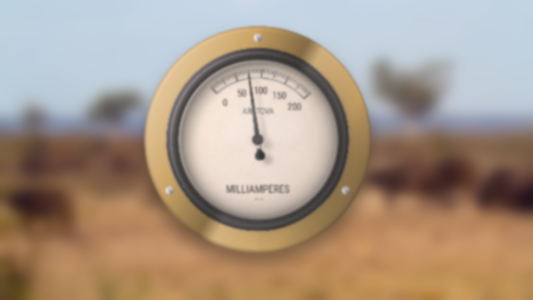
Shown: 75
